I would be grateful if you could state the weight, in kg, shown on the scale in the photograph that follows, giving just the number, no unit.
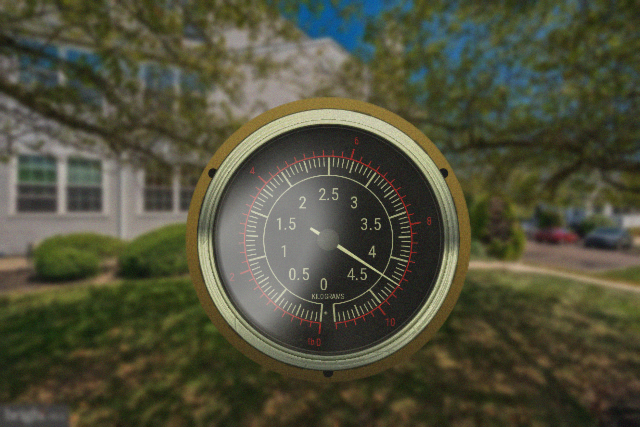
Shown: 4.25
